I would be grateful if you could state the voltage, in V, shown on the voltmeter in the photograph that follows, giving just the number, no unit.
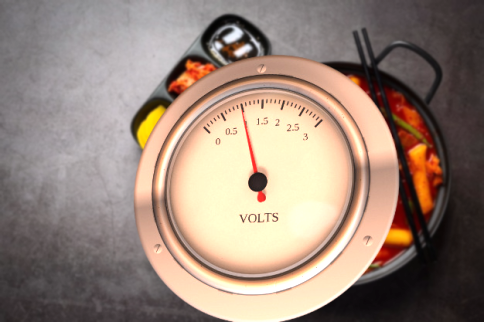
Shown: 1
